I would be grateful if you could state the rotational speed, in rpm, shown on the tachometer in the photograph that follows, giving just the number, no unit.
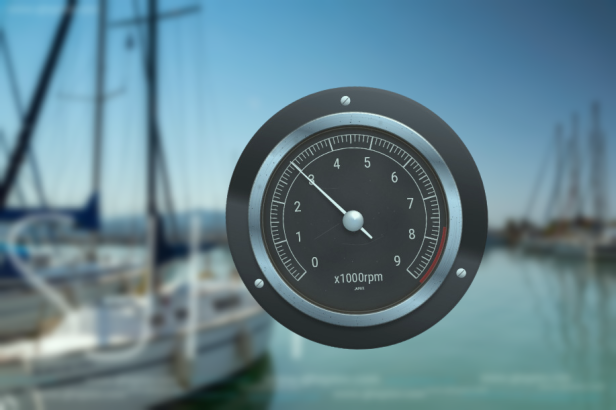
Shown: 3000
